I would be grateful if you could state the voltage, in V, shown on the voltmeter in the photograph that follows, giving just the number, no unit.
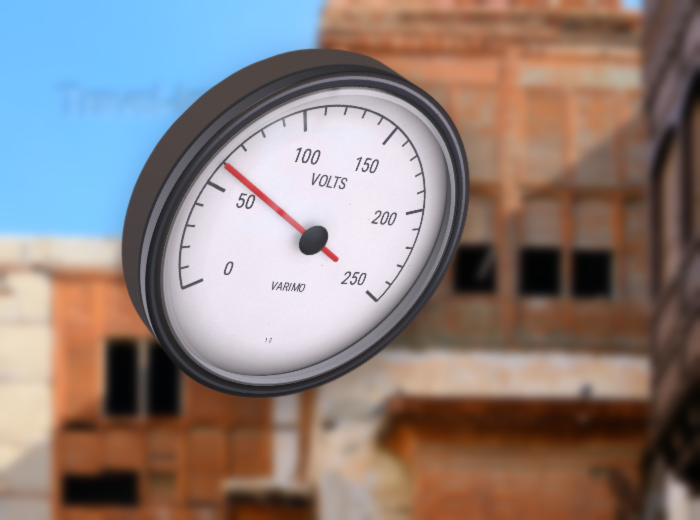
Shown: 60
